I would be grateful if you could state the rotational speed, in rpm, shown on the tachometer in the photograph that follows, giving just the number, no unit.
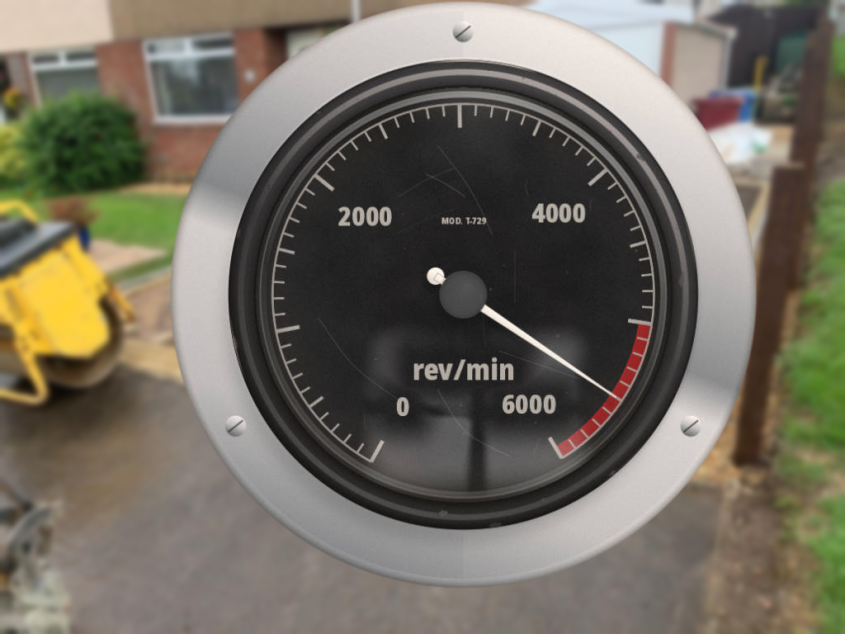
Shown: 5500
